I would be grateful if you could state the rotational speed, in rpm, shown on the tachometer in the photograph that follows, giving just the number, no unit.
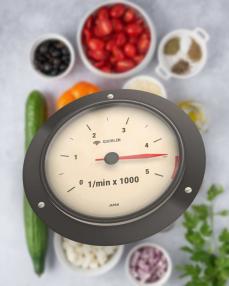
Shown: 4500
